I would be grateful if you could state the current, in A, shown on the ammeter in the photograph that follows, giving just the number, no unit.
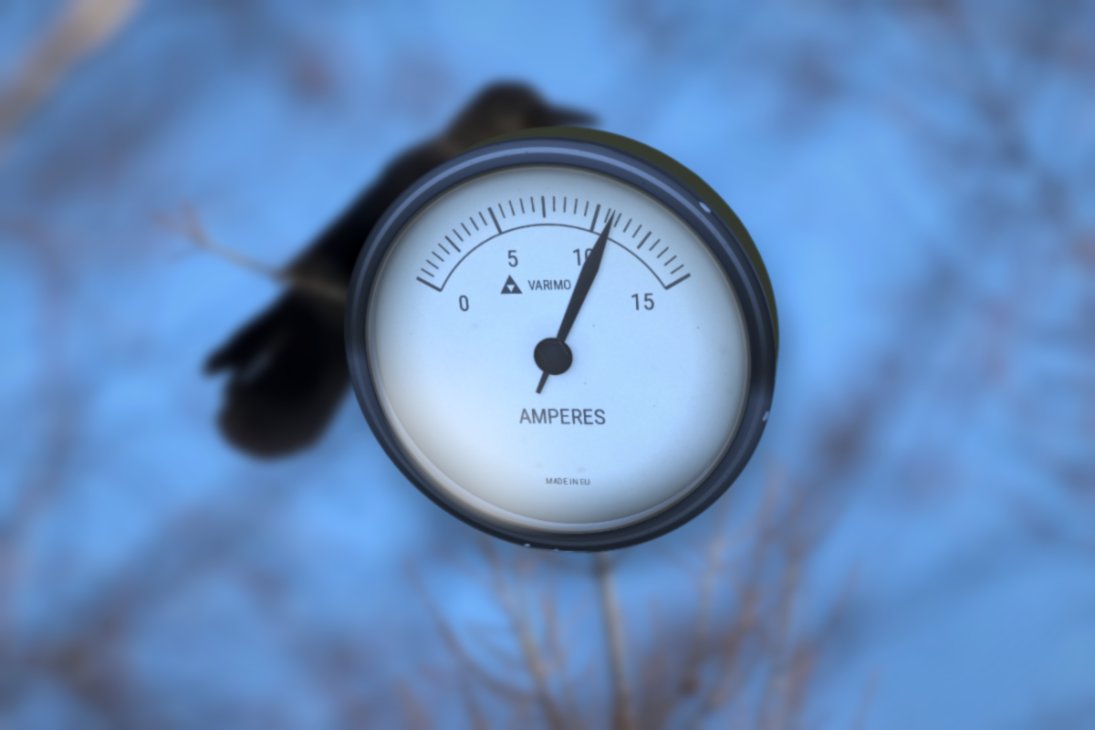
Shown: 10.75
